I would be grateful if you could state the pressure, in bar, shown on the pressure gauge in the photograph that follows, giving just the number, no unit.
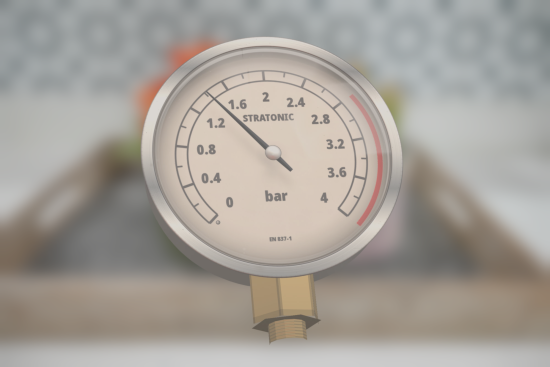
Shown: 1.4
